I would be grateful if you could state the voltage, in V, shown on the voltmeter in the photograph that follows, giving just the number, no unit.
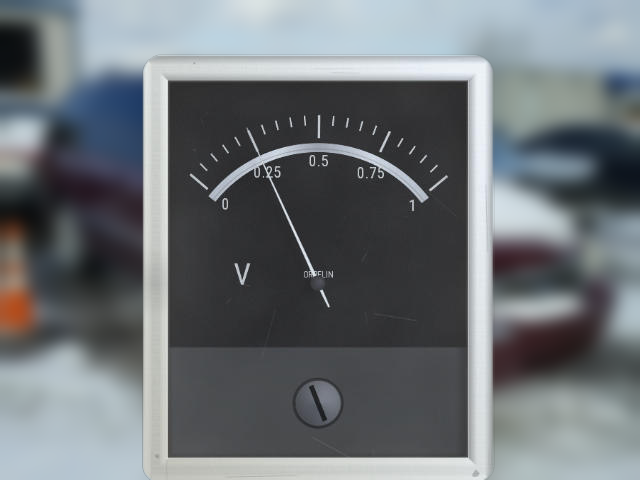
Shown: 0.25
